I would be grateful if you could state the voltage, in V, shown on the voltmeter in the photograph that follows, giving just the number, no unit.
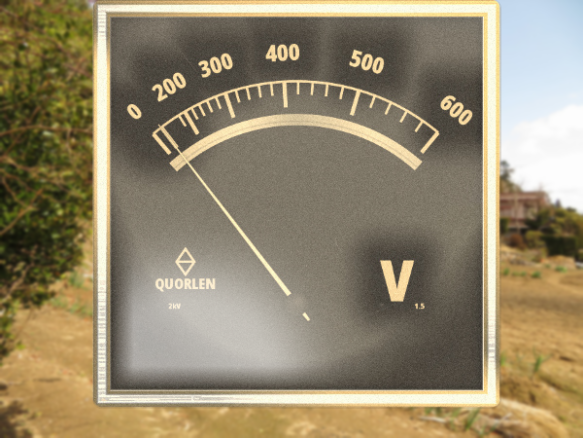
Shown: 100
